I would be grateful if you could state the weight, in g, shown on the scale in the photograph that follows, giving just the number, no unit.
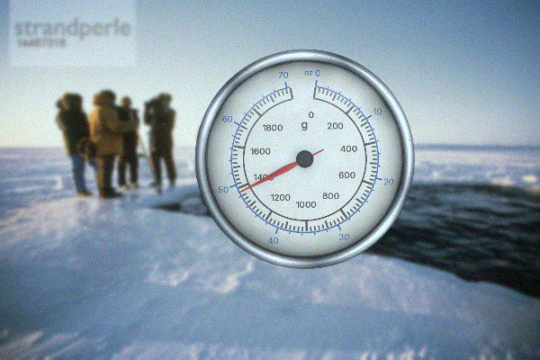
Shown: 1380
